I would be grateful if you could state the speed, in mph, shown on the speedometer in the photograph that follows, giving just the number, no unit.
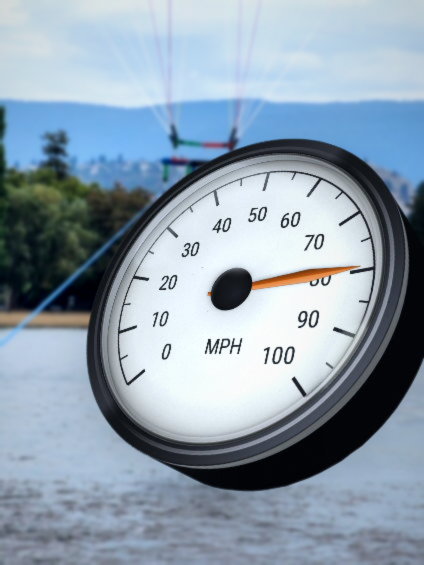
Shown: 80
